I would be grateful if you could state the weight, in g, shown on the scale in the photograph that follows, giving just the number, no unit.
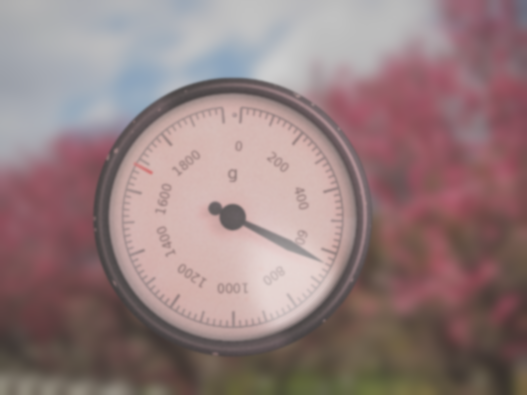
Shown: 640
